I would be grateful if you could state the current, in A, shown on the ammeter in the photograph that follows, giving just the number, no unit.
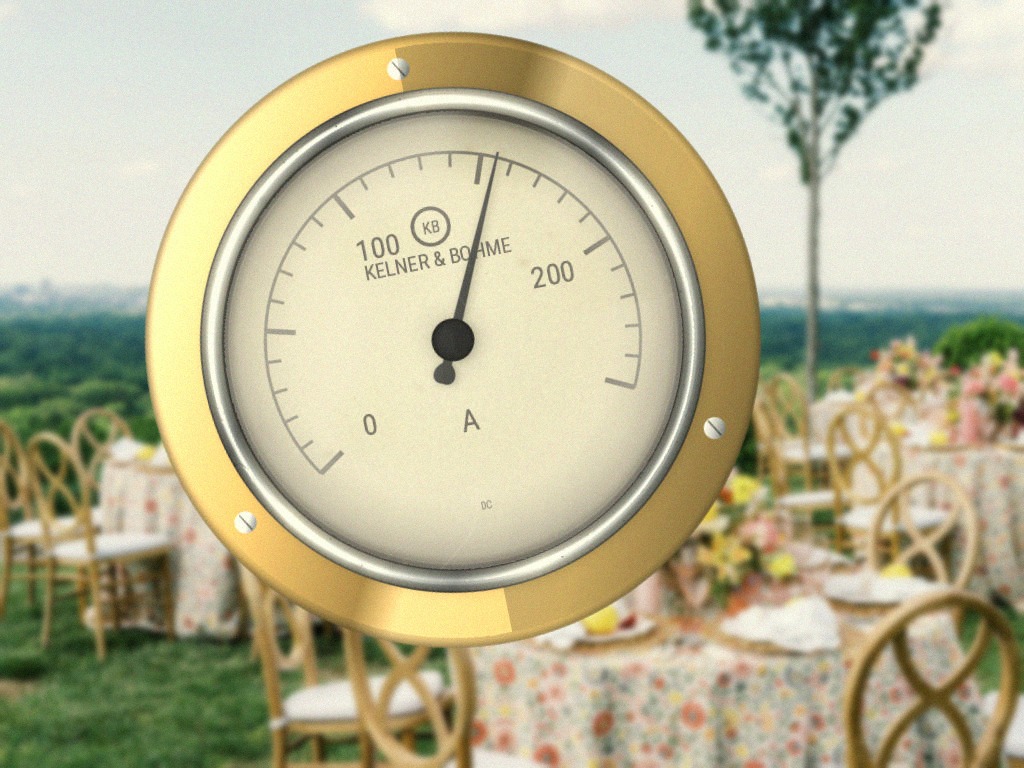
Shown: 155
